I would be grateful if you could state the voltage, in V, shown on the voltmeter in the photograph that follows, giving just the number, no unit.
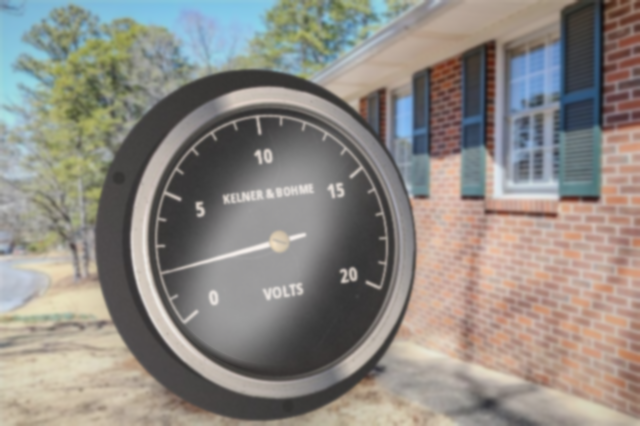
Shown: 2
